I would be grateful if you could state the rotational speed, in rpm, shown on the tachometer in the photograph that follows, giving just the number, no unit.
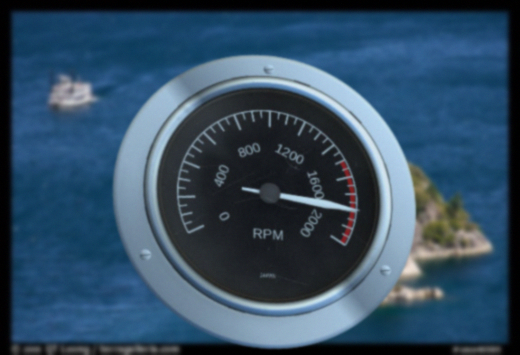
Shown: 1800
